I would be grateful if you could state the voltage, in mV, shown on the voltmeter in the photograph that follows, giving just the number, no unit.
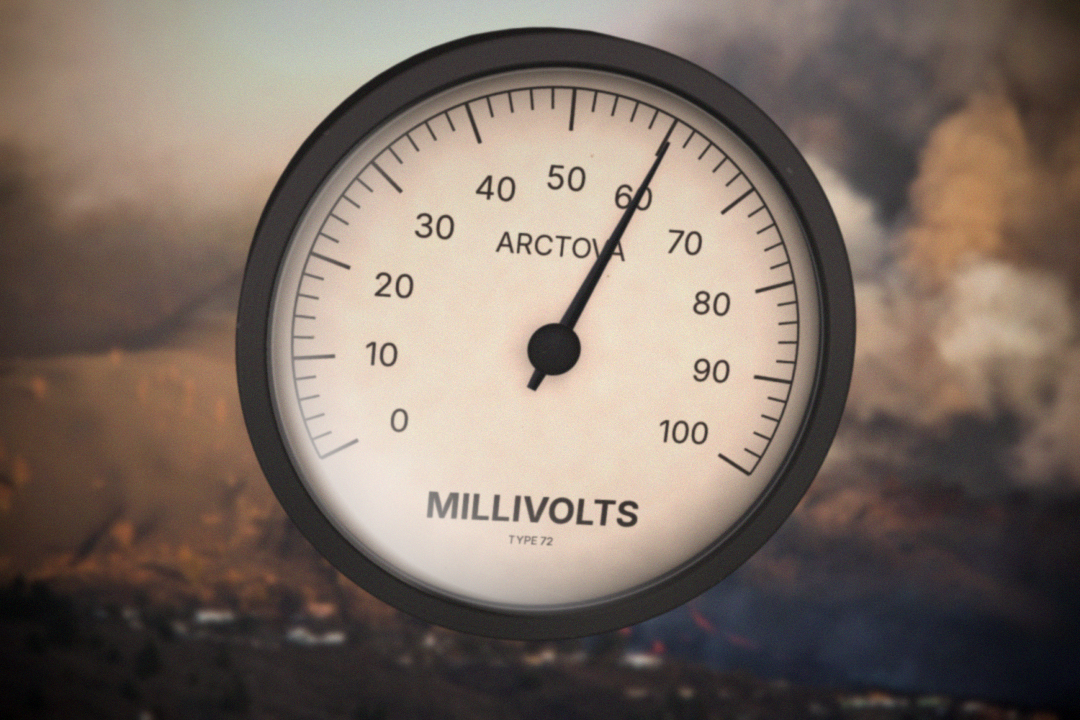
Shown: 60
